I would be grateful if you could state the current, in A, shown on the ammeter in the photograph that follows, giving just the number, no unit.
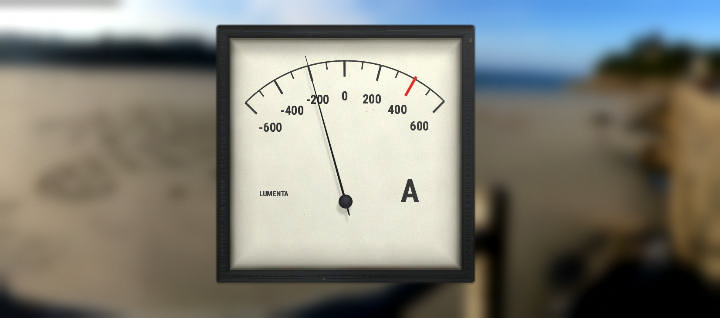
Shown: -200
